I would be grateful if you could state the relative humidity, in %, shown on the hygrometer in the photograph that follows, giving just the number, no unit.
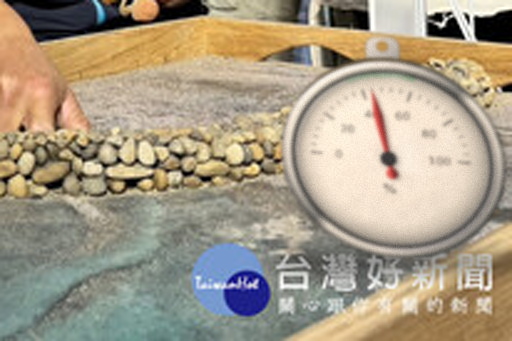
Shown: 44
